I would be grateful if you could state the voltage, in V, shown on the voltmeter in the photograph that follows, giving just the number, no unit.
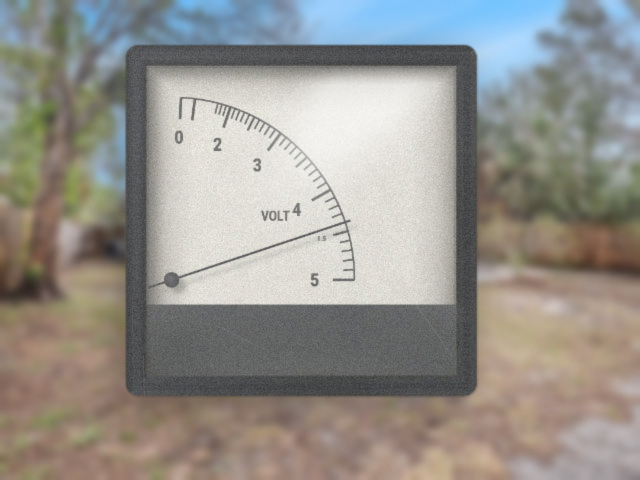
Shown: 4.4
